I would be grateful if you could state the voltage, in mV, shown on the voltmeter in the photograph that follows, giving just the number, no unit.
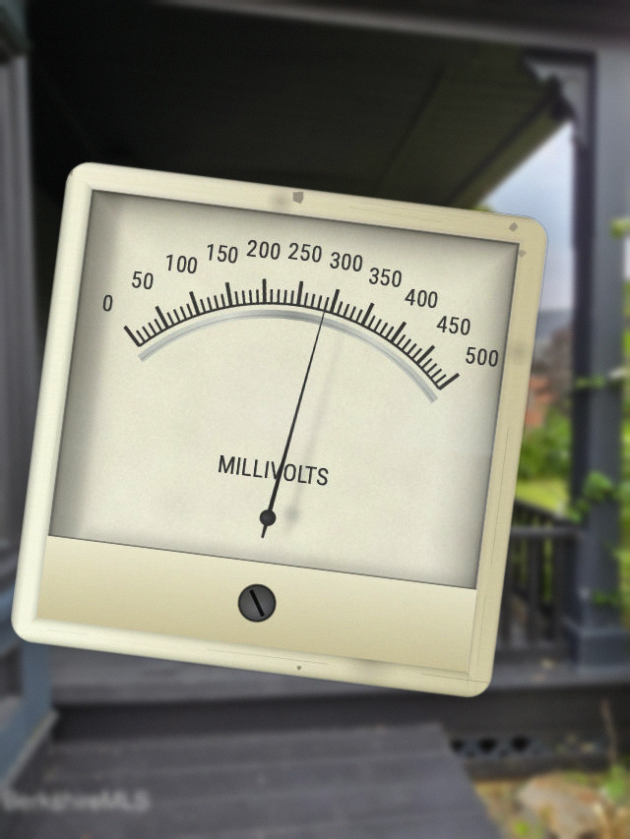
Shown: 290
